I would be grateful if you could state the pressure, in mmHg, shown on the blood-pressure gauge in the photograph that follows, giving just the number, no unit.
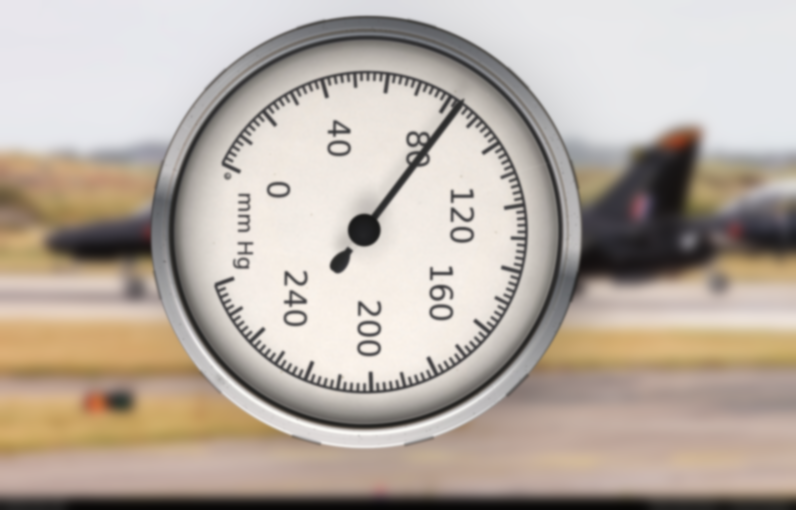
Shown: 84
